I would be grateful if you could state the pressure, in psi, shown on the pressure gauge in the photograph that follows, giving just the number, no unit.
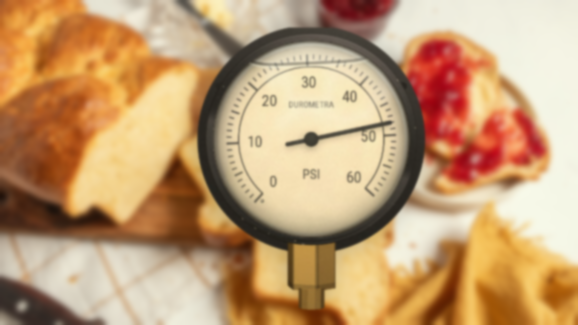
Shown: 48
